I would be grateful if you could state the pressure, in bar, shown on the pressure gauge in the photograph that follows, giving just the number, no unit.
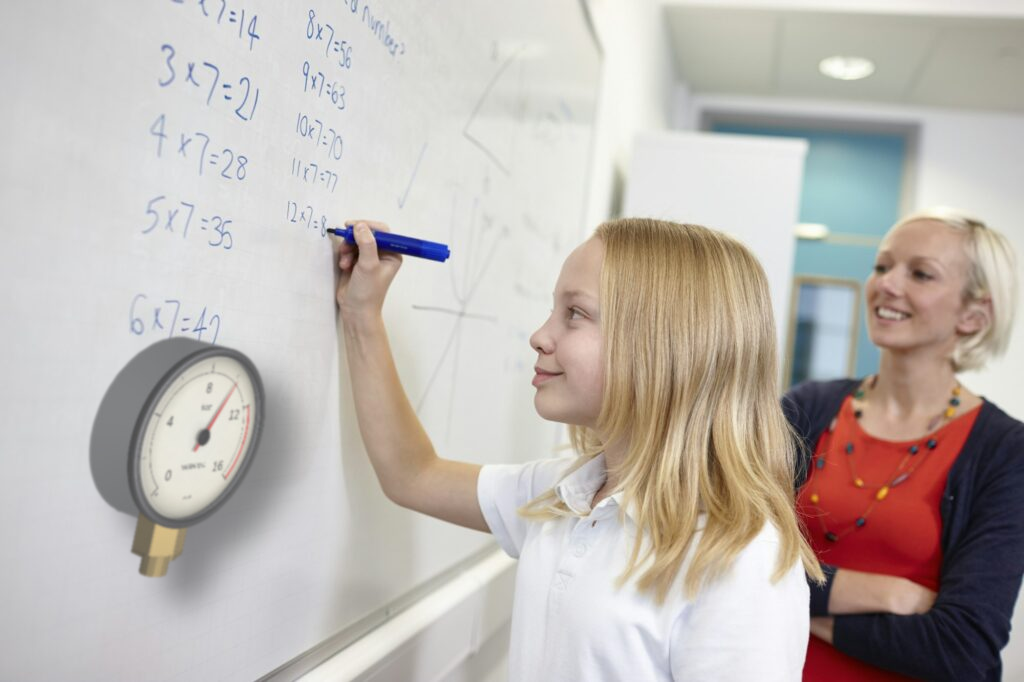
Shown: 10
